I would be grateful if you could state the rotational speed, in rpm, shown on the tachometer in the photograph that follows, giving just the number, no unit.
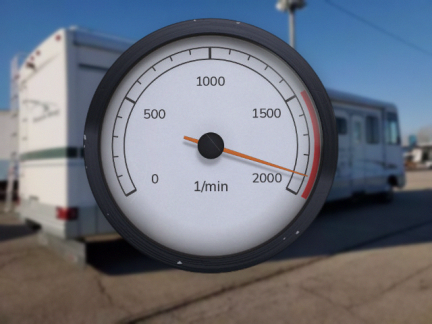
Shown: 1900
